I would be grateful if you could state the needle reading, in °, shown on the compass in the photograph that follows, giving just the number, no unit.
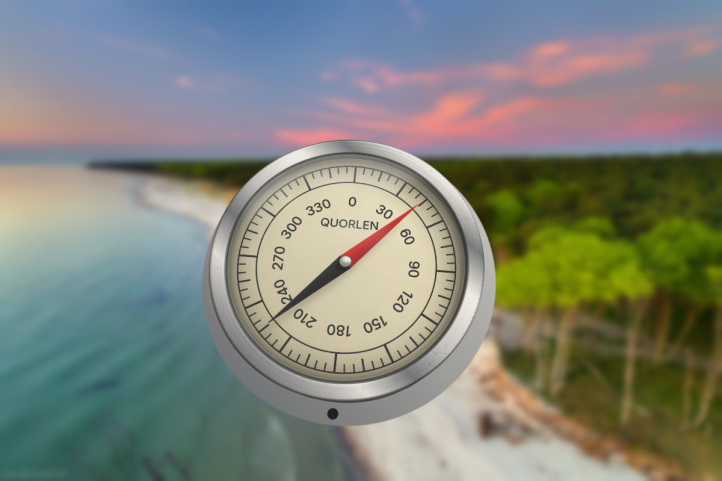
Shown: 45
